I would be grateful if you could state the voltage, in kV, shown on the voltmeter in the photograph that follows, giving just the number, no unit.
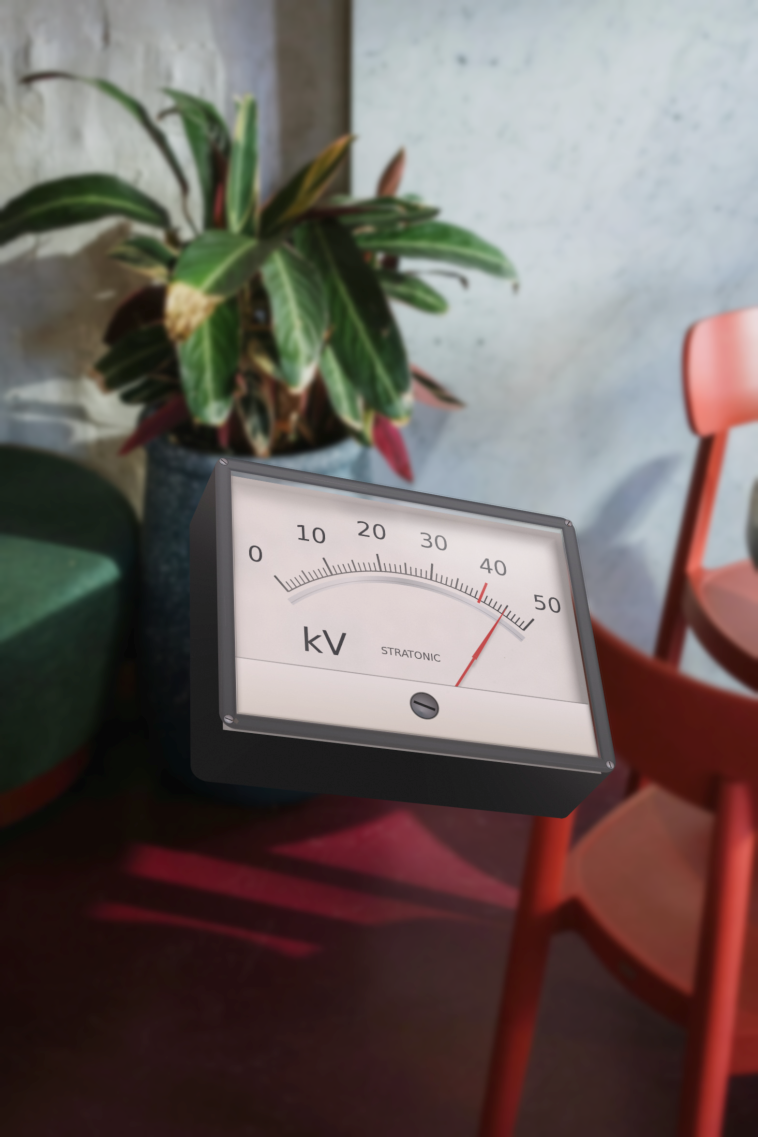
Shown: 45
